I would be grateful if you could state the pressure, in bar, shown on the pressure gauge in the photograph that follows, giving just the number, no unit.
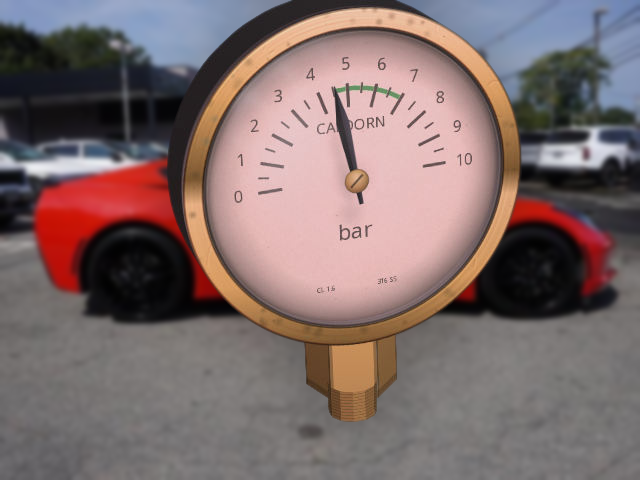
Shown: 4.5
